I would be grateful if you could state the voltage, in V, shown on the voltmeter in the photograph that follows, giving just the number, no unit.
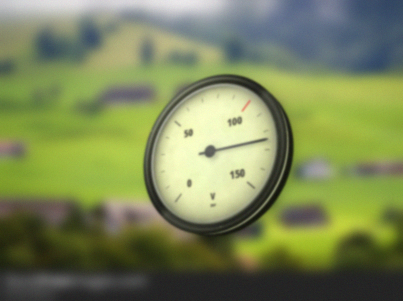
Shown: 125
